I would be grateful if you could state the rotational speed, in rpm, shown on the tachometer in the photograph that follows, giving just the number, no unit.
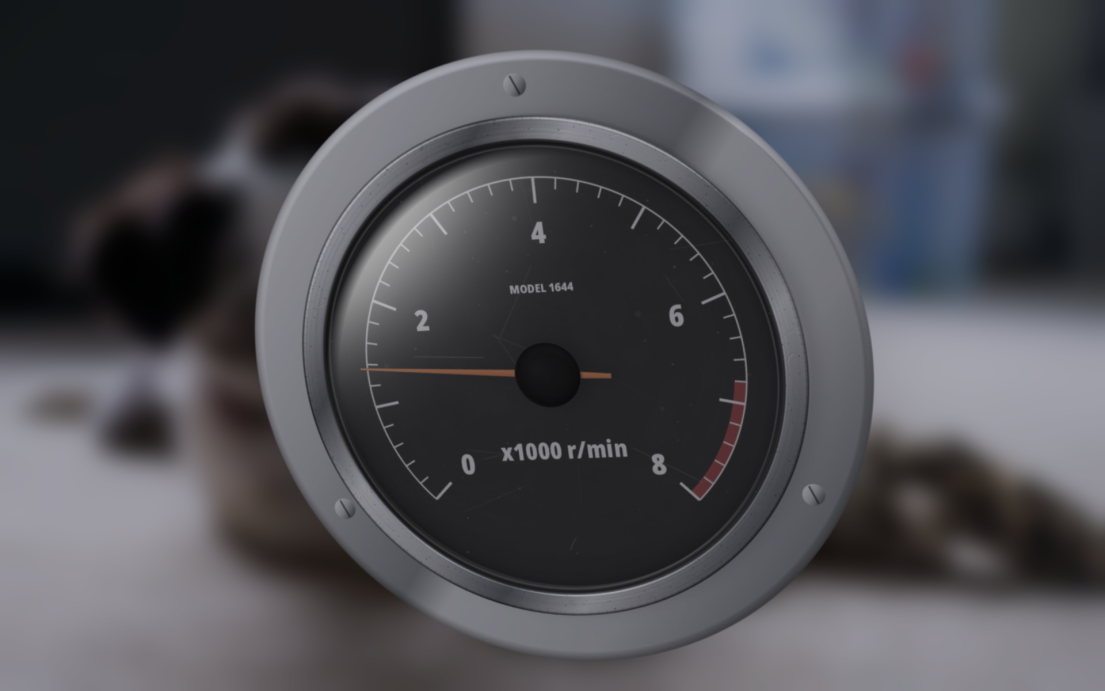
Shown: 1400
